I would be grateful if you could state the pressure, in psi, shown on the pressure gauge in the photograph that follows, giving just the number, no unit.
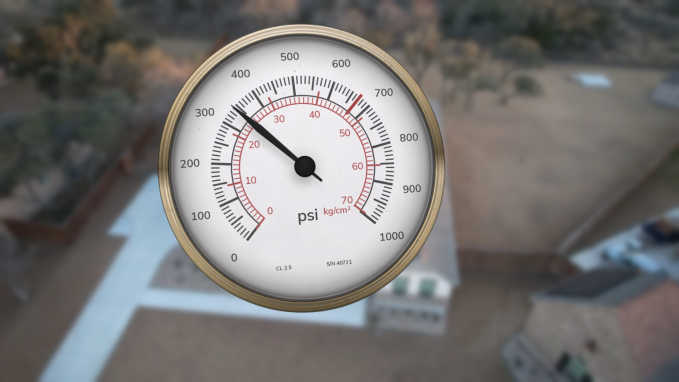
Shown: 340
